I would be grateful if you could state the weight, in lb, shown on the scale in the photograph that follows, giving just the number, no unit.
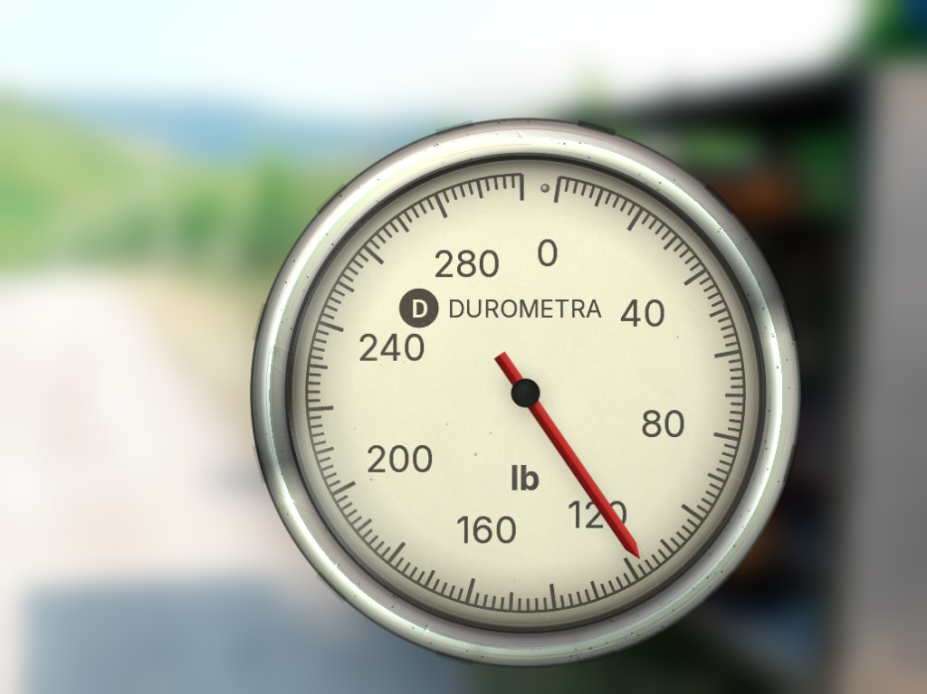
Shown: 117
